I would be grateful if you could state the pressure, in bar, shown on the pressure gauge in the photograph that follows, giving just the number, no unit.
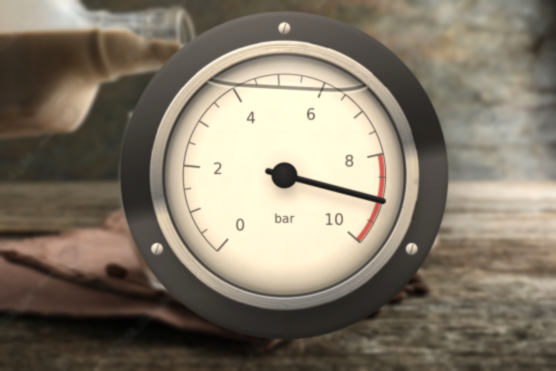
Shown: 9
